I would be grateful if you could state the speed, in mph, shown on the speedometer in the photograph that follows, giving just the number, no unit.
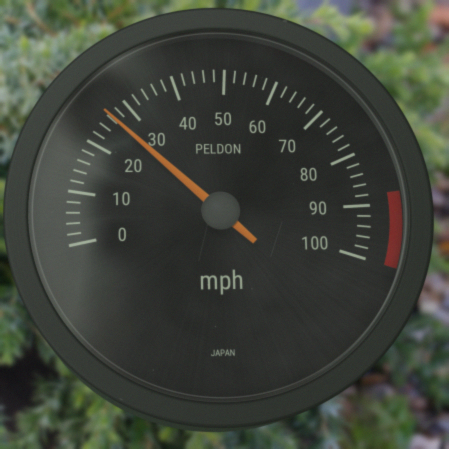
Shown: 26
